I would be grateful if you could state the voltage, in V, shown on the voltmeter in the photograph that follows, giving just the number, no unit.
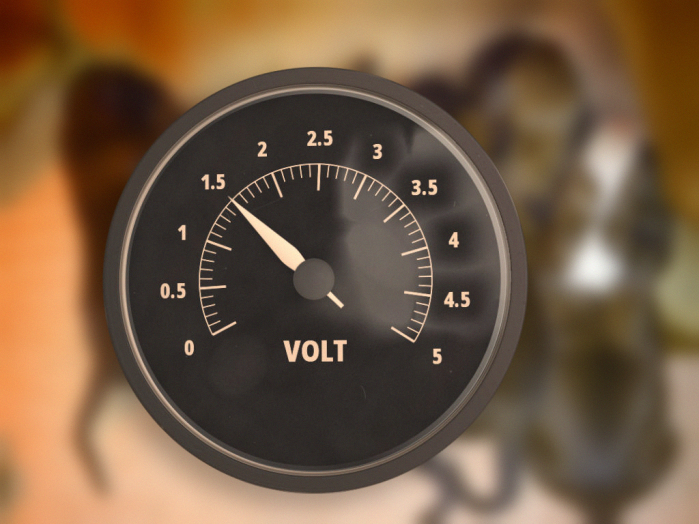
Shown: 1.5
